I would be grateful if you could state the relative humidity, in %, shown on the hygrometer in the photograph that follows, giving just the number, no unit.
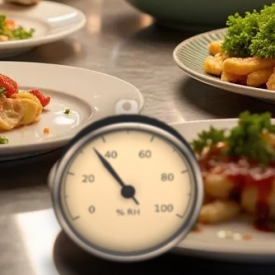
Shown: 35
